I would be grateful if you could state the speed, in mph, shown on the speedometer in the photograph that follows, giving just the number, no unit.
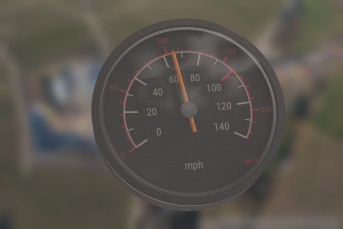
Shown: 65
